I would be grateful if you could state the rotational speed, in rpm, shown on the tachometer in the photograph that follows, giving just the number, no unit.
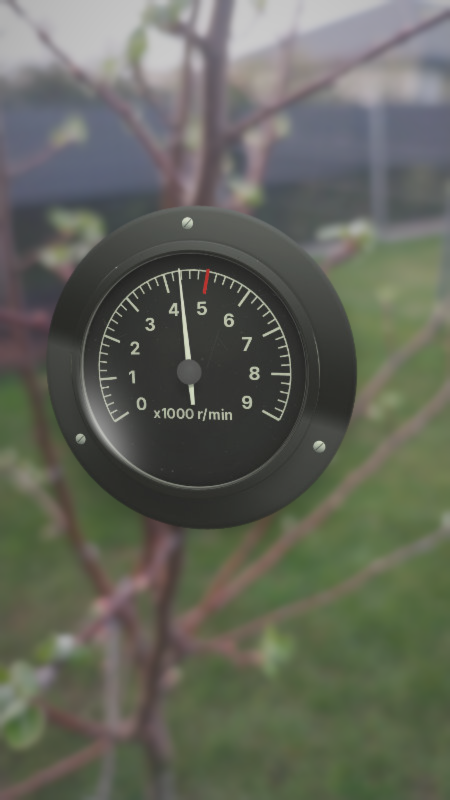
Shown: 4400
